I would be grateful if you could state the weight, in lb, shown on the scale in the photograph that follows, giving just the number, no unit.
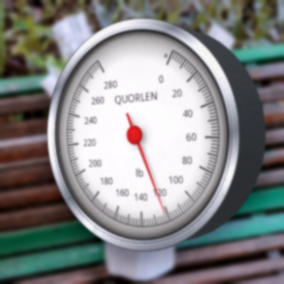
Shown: 120
